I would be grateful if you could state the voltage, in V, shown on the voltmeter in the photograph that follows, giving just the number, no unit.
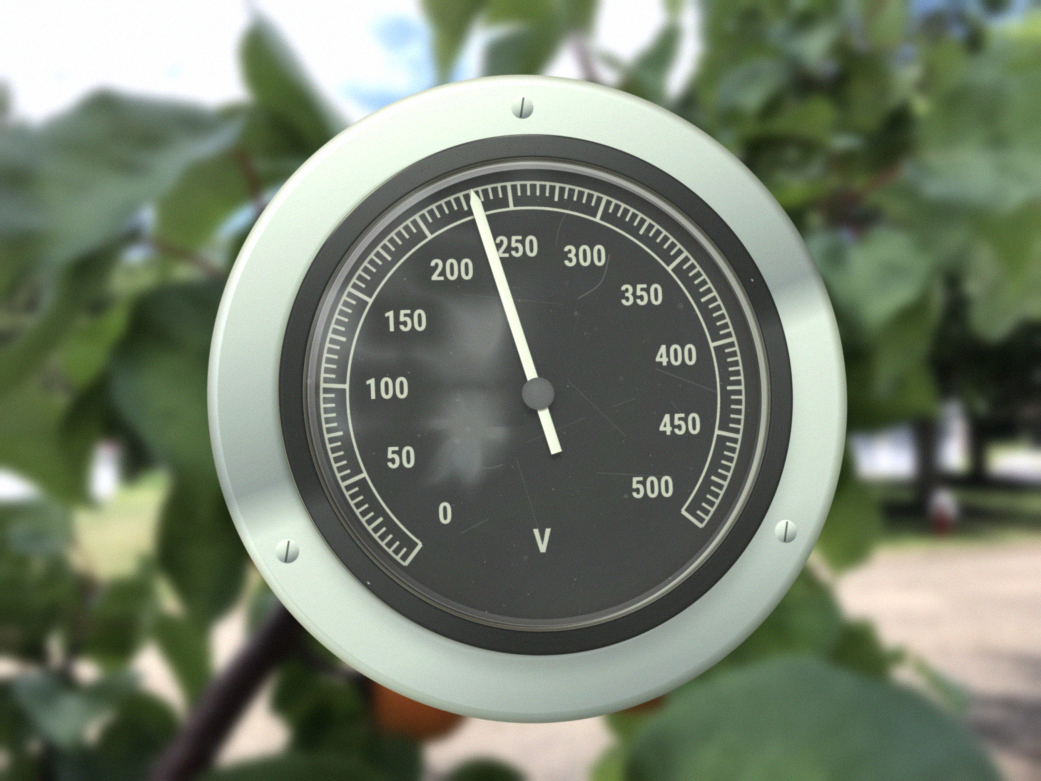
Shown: 230
